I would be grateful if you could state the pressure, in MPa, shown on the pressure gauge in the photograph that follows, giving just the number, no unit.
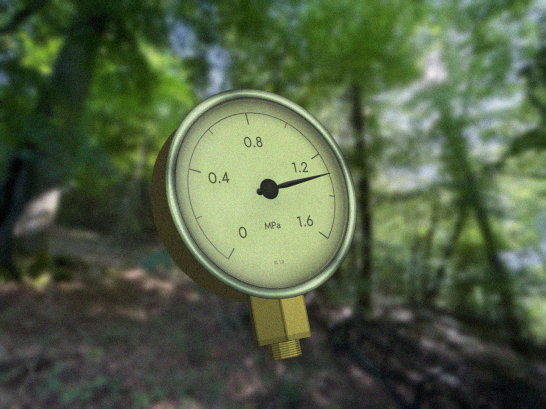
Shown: 1.3
